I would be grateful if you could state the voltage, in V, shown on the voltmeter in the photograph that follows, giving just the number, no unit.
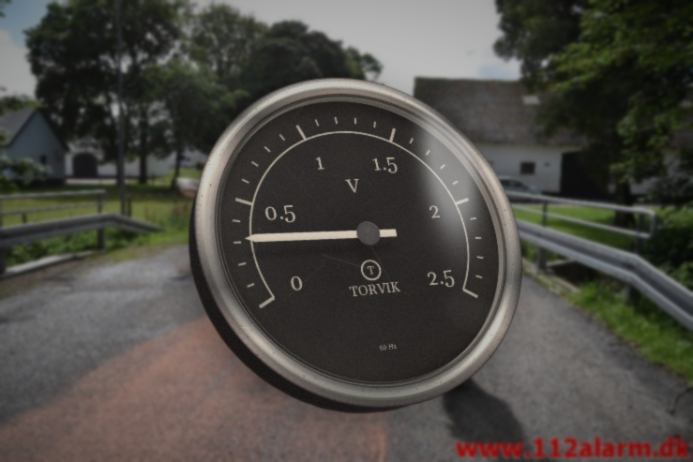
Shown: 0.3
